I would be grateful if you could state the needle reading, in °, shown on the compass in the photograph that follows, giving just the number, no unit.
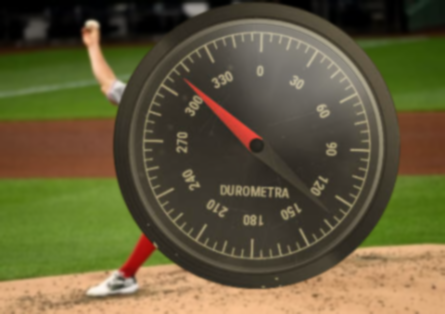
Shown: 310
